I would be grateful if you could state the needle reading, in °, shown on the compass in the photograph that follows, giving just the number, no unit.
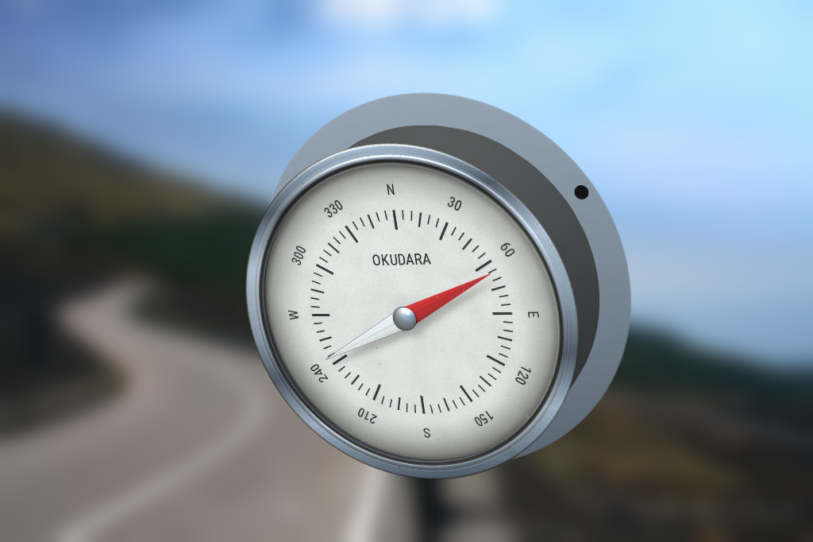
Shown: 65
